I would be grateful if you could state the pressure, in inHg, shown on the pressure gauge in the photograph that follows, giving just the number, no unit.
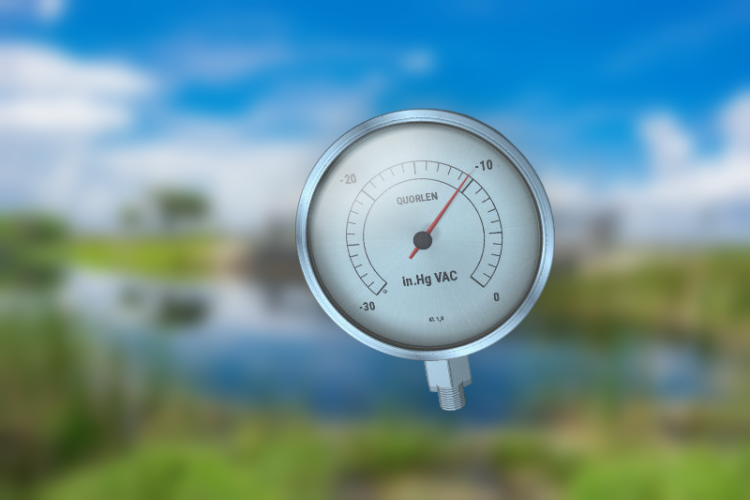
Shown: -10.5
